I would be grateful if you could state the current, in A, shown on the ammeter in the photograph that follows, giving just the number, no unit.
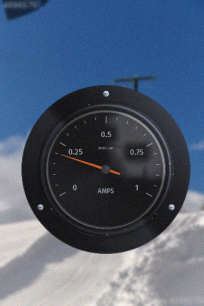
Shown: 0.2
